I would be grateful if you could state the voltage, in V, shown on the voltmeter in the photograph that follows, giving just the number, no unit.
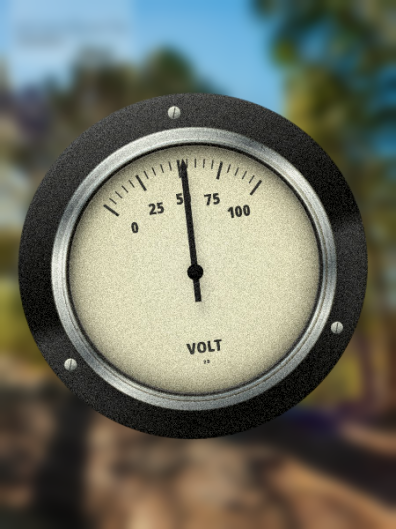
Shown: 52.5
